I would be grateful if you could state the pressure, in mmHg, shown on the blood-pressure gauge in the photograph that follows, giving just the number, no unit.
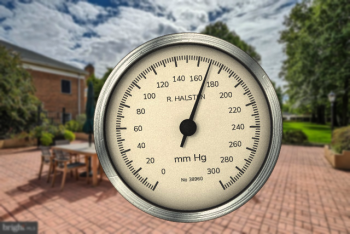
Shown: 170
